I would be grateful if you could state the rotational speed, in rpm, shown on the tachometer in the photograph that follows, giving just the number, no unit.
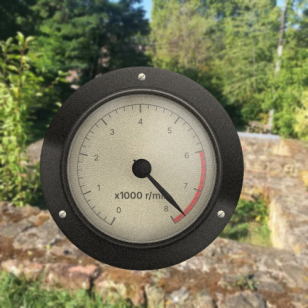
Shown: 7700
